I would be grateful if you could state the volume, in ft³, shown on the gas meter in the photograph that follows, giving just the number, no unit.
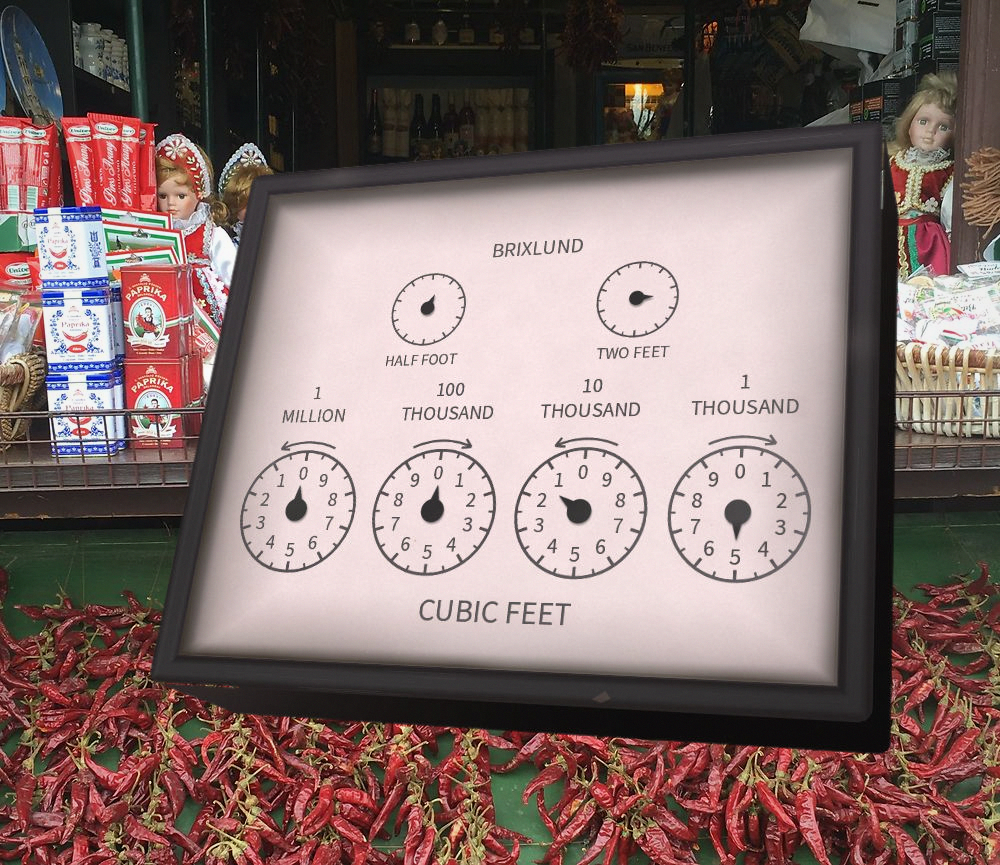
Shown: 1500
